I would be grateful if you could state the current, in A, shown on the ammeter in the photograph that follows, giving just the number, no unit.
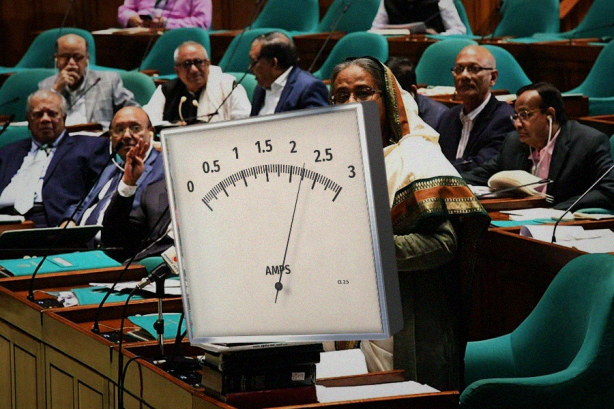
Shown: 2.25
